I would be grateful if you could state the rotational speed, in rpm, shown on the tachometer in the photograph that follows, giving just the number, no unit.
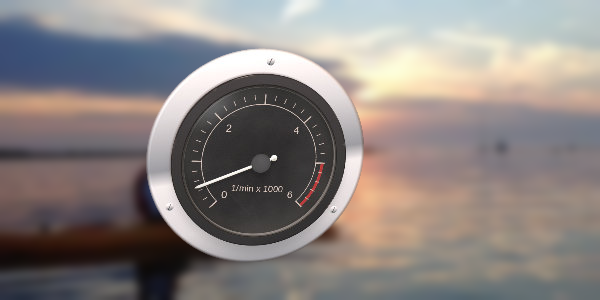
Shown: 500
